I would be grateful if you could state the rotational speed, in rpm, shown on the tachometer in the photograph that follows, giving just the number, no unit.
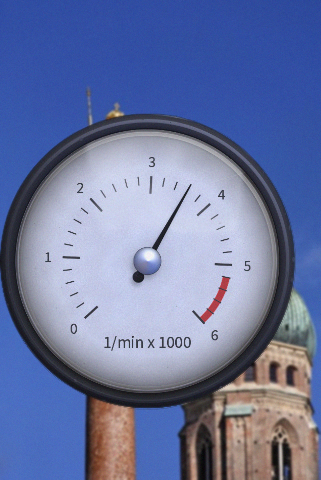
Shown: 3600
